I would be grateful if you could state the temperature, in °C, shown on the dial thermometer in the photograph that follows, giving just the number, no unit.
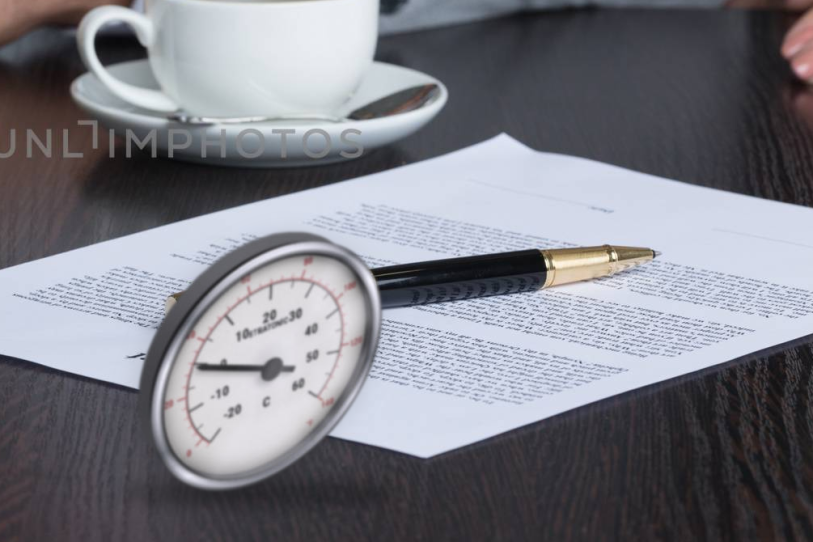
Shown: 0
